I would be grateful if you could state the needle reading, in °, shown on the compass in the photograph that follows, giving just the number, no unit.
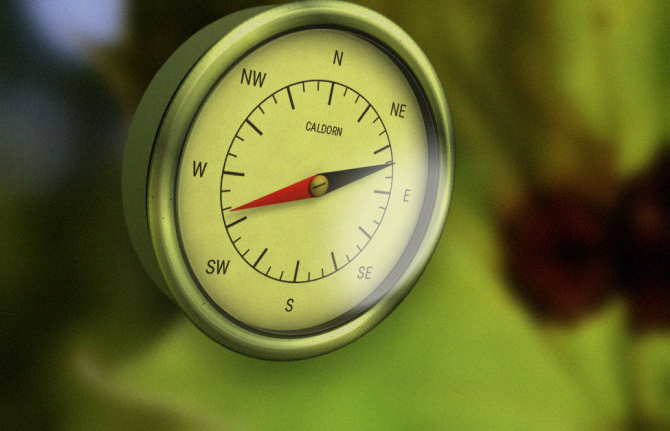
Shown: 250
